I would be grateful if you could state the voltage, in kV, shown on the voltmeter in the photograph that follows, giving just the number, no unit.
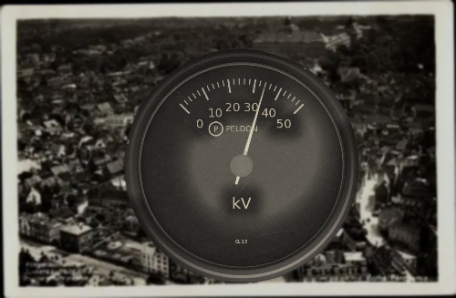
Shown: 34
